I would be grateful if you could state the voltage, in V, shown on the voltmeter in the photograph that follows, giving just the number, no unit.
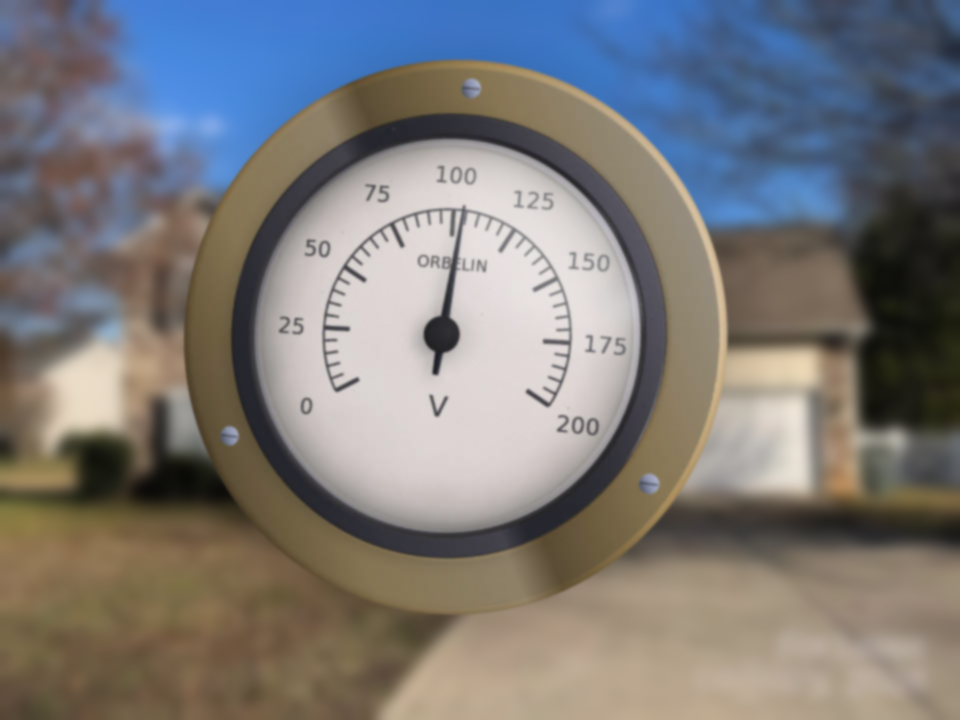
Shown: 105
